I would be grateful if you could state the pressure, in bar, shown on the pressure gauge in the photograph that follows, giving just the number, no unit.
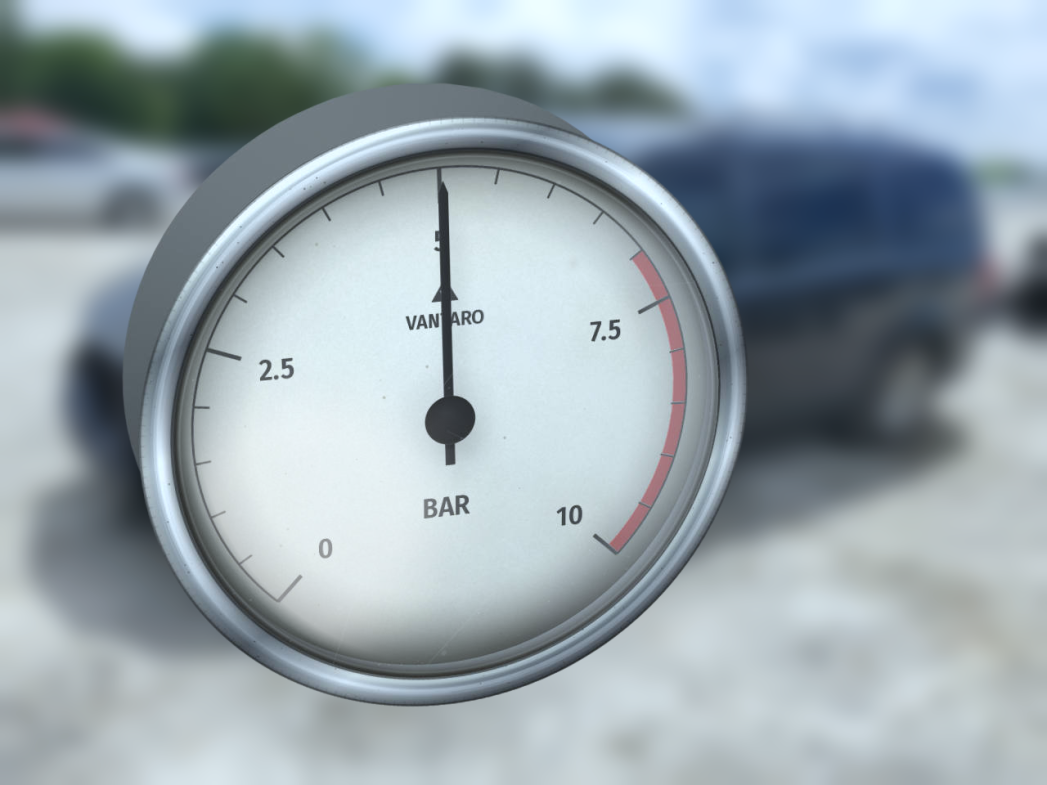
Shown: 5
